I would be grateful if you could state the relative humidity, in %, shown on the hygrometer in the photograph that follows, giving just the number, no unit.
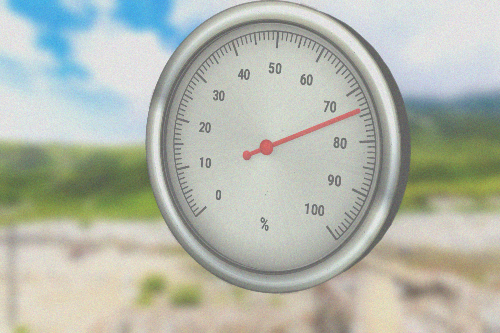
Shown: 74
